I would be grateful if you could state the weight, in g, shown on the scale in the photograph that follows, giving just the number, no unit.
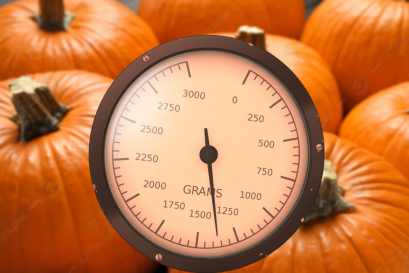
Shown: 1375
